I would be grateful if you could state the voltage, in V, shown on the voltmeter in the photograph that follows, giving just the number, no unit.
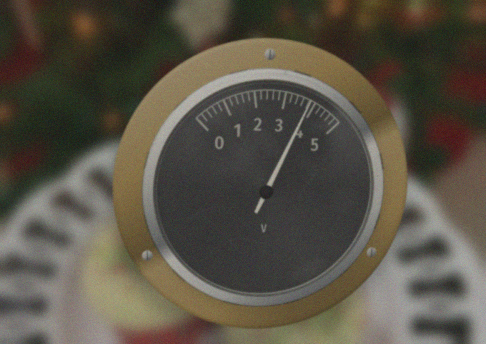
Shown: 3.8
